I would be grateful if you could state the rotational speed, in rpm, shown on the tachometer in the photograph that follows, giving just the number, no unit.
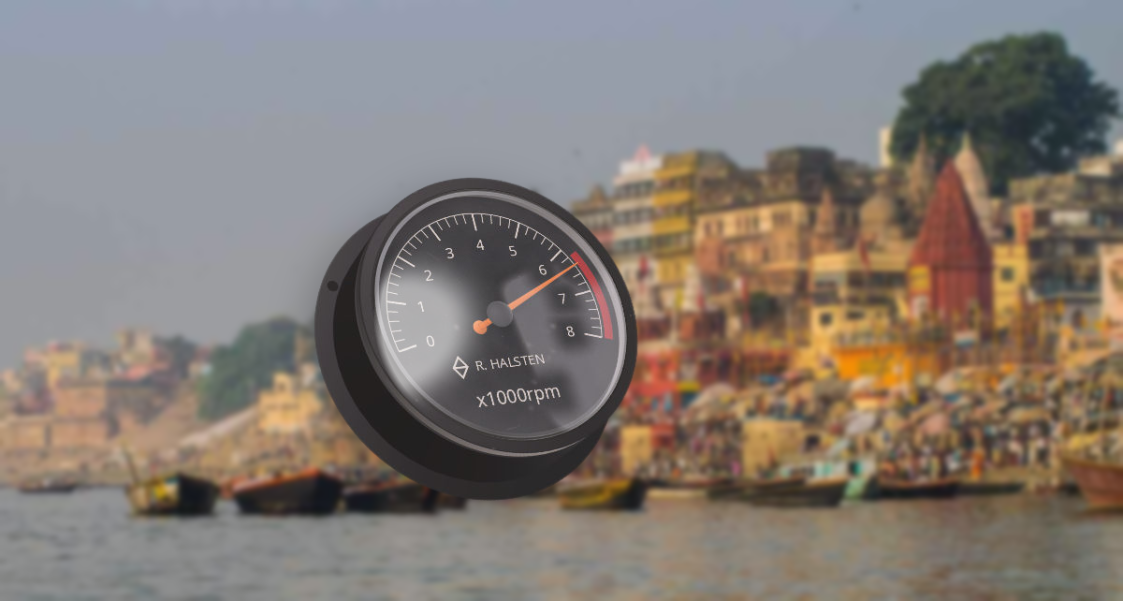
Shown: 6400
